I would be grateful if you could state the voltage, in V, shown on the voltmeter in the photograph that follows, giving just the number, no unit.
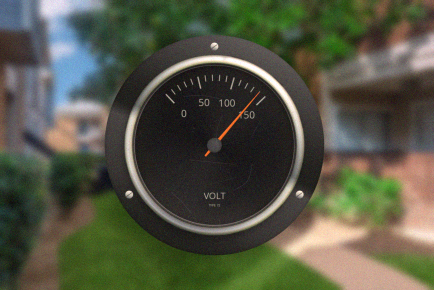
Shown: 140
